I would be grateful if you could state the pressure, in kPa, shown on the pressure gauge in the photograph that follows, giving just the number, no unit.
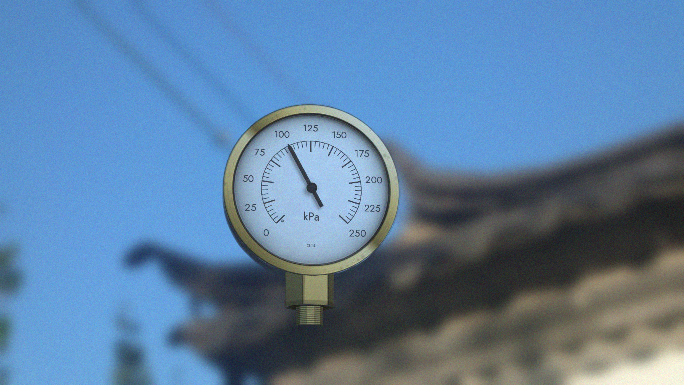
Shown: 100
